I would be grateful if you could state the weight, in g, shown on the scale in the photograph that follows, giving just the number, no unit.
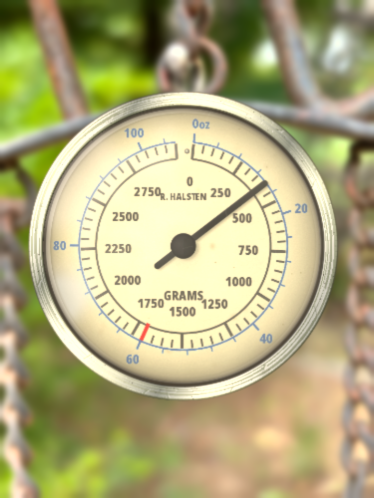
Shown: 400
